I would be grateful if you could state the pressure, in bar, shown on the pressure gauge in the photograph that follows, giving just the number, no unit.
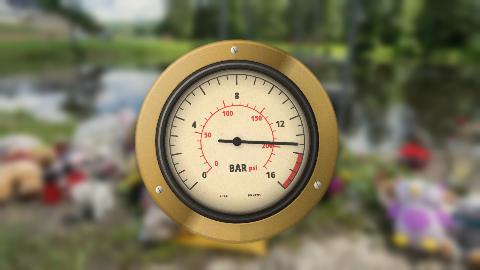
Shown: 13.5
